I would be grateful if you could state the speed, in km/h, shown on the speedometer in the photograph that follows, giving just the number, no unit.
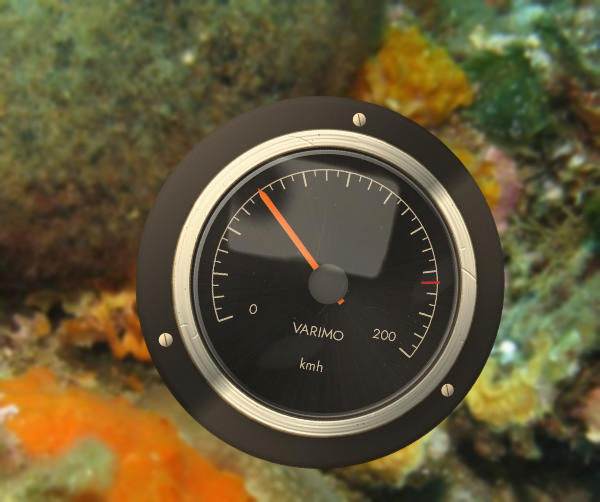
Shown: 60
